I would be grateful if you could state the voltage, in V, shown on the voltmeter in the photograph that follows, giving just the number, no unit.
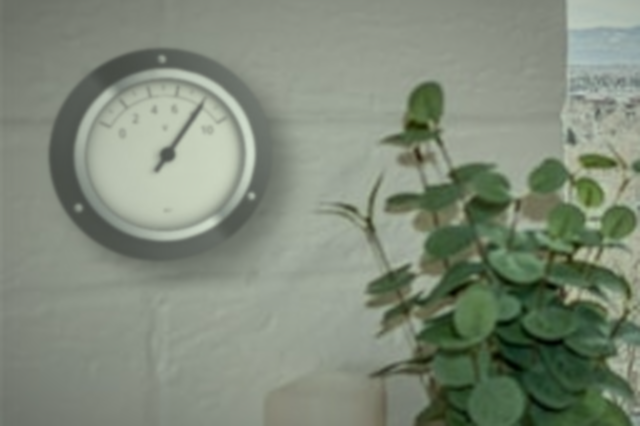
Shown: 8
